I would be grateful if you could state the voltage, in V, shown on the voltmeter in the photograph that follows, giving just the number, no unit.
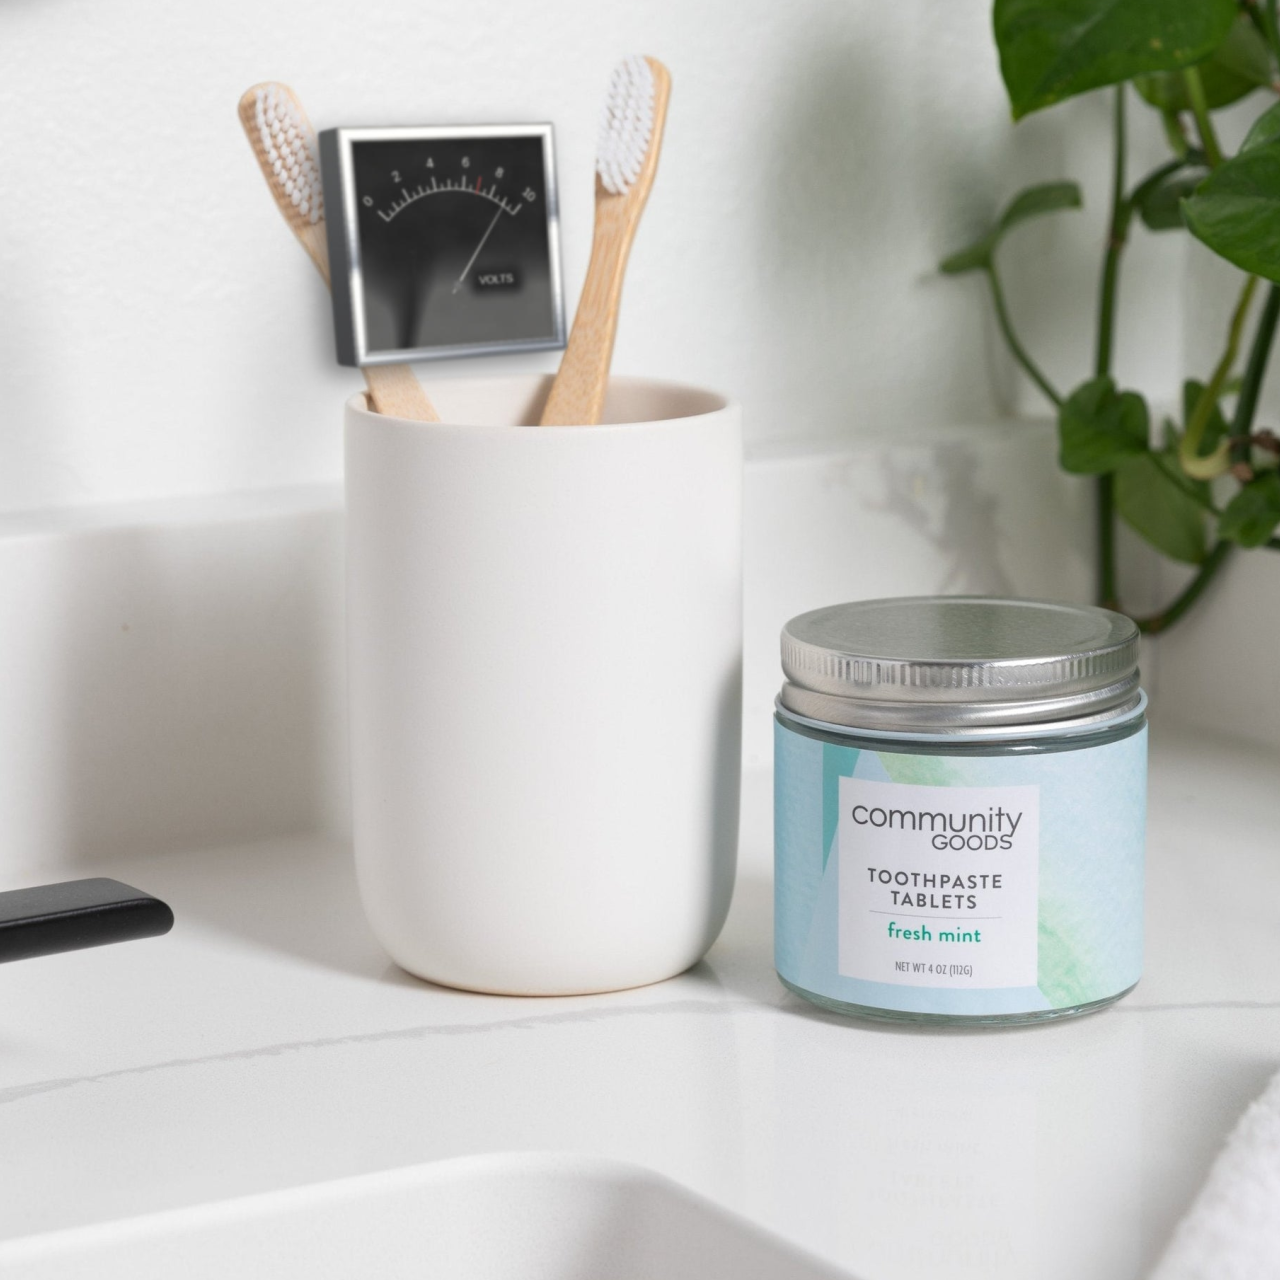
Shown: 9
